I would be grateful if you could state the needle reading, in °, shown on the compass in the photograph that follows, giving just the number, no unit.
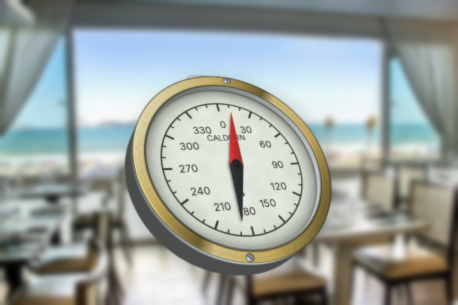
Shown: 10
